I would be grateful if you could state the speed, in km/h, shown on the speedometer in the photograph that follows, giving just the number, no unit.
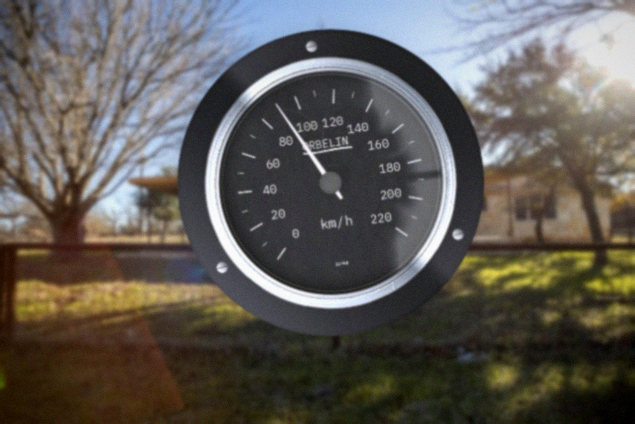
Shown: 90
